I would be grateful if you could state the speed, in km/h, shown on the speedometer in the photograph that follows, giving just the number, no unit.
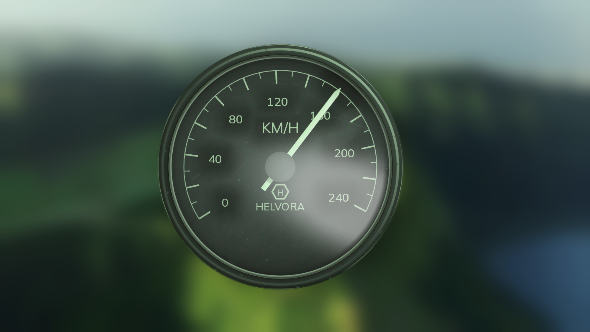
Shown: 160
